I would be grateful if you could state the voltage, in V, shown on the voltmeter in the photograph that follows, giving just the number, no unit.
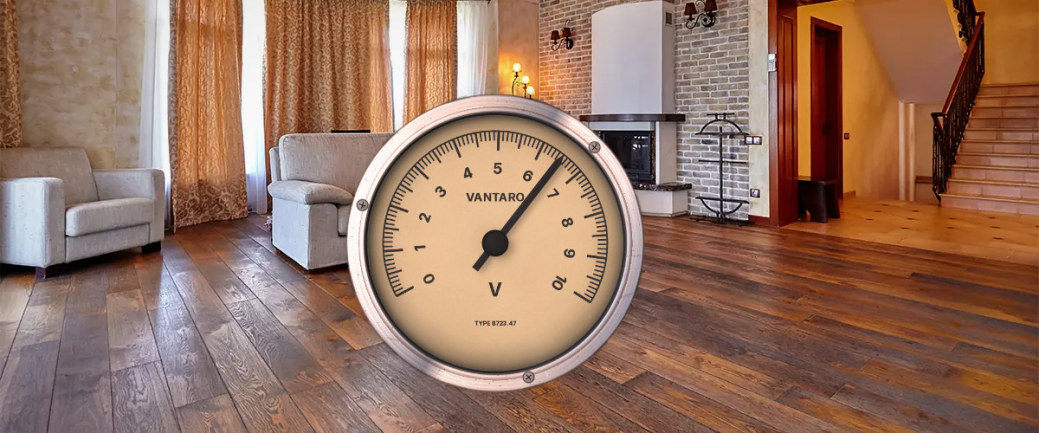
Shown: 6.5
